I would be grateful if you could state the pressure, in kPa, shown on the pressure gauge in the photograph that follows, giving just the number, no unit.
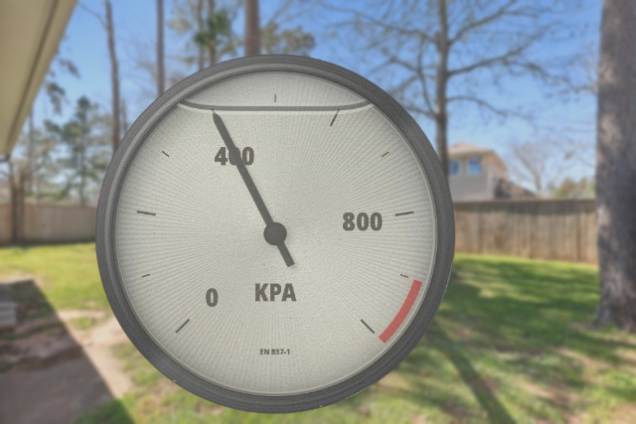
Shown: 400
